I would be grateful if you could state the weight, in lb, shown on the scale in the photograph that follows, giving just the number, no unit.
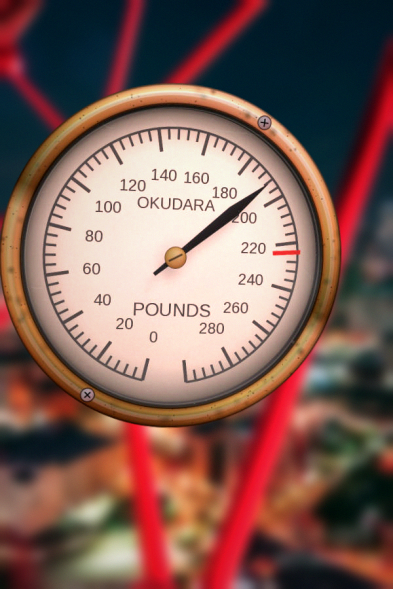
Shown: 192
